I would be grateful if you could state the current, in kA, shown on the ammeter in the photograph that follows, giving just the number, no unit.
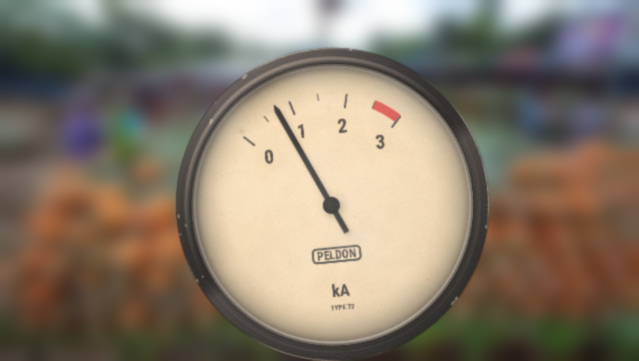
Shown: 0.75
